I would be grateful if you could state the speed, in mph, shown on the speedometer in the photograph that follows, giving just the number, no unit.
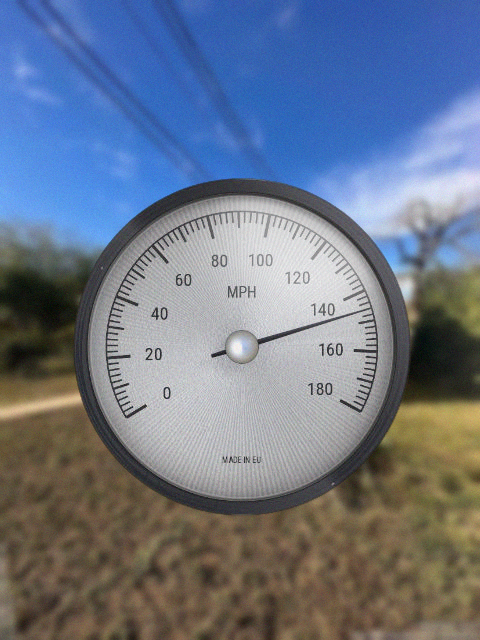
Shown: 146
